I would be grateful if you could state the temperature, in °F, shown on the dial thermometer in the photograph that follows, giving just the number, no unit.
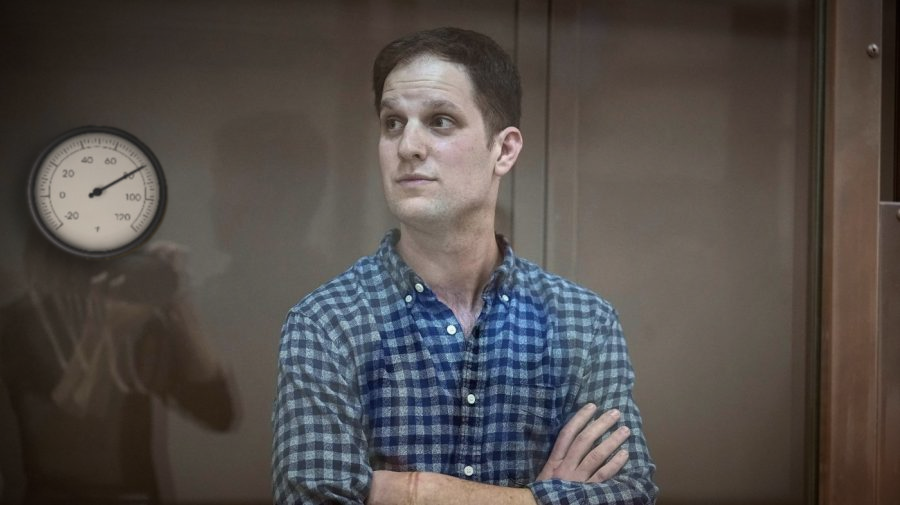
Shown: 80
